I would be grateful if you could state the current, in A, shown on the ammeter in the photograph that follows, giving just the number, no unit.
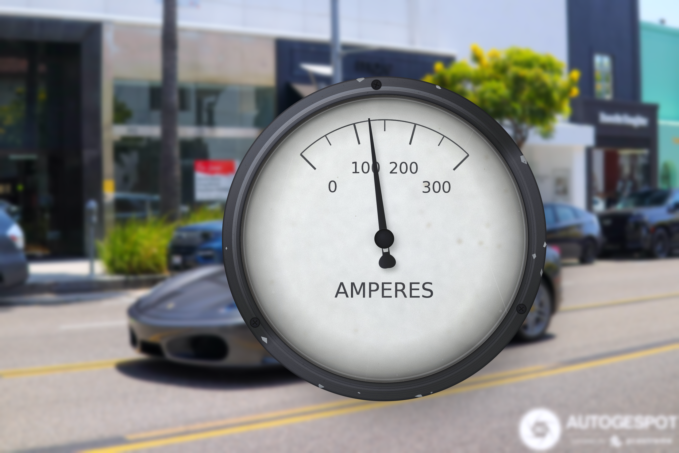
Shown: 125
